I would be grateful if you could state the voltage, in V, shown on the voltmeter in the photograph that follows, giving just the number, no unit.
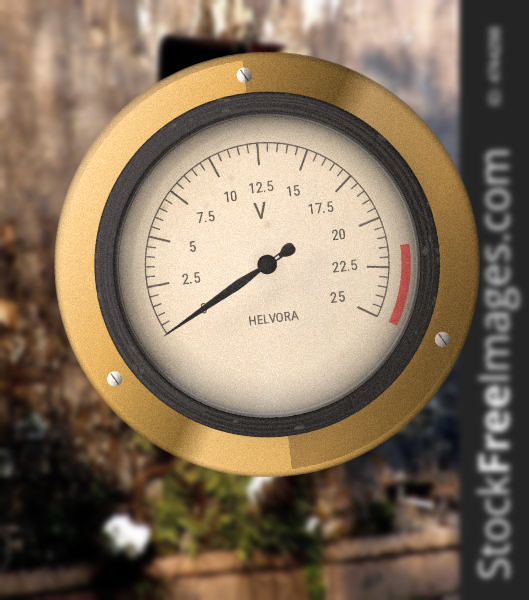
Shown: 0
